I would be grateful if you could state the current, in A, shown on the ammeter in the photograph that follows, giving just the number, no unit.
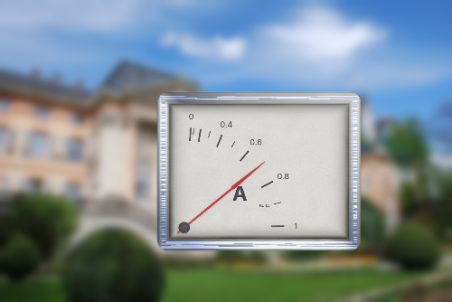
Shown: 0.7
